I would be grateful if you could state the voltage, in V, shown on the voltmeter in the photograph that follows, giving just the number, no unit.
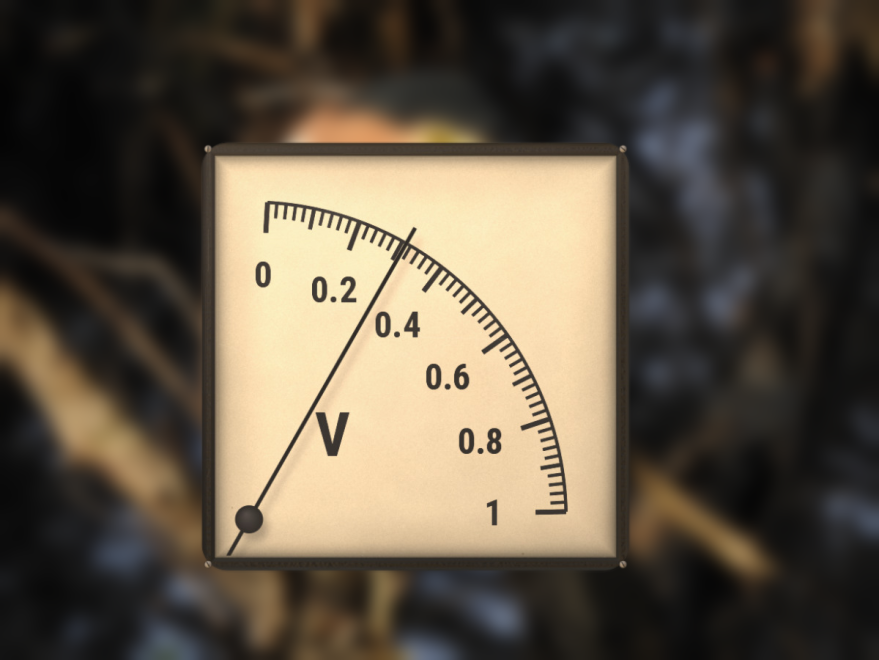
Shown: 0.31
